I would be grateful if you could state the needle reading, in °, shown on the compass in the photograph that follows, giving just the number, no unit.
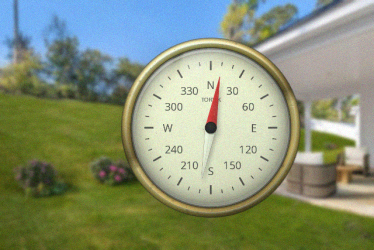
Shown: 10
